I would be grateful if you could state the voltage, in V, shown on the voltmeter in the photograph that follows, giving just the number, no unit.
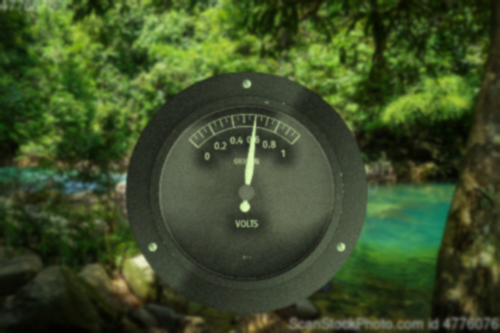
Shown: 0.6
